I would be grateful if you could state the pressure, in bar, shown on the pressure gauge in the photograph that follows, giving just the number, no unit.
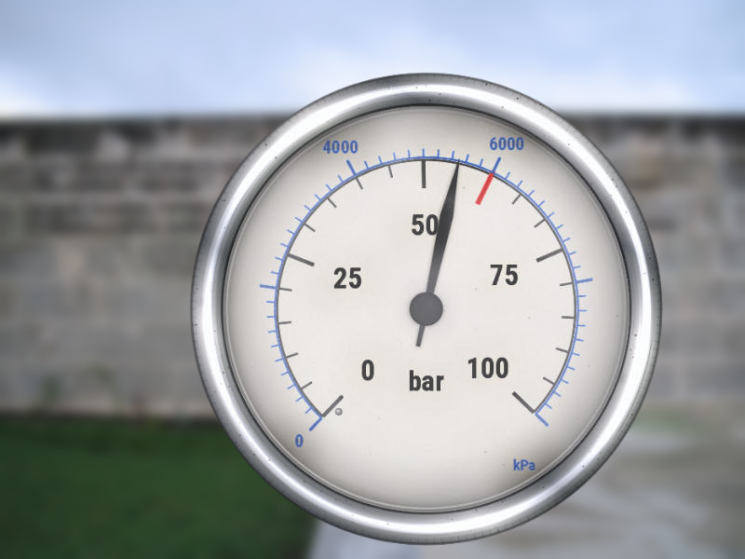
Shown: 55
